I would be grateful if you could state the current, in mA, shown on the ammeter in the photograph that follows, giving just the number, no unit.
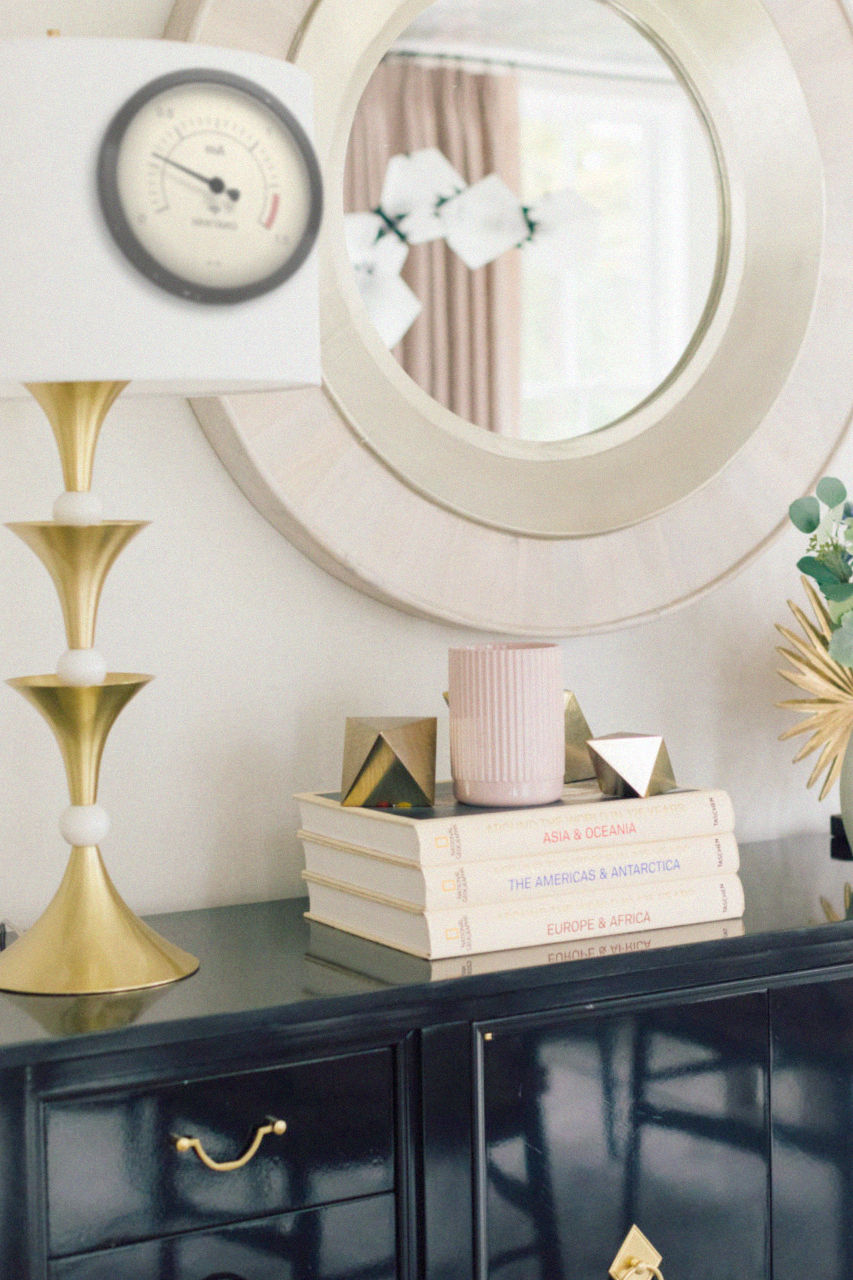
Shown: 0.3
